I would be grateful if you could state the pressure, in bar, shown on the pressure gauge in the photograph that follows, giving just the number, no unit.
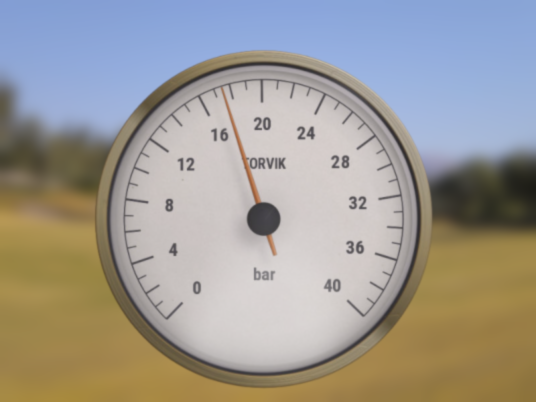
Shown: 17.5
